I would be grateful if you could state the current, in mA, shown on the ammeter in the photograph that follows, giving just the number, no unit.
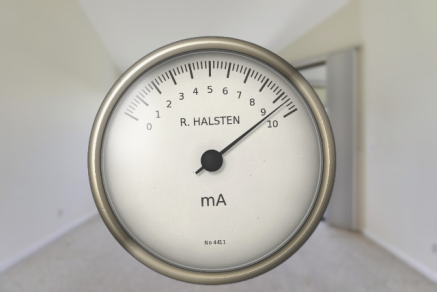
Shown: 9.4
